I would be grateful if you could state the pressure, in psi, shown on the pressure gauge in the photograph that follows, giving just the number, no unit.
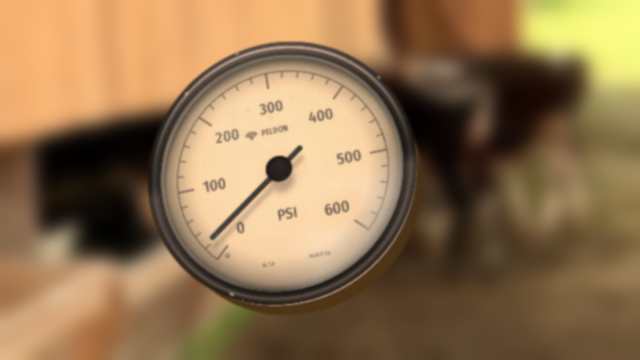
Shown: 20
